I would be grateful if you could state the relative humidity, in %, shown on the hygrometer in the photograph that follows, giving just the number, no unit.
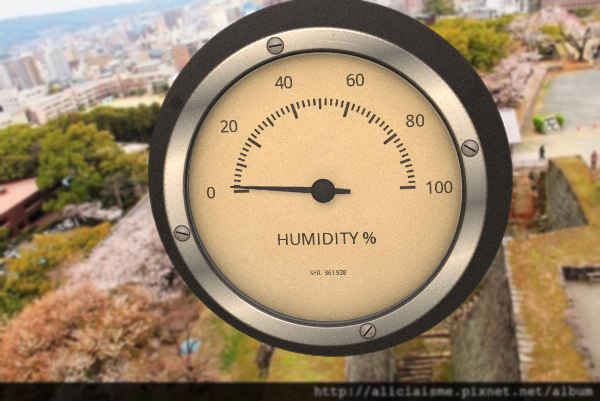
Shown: 2
